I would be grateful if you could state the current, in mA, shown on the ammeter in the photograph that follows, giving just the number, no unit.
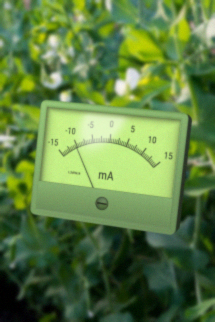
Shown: -10
